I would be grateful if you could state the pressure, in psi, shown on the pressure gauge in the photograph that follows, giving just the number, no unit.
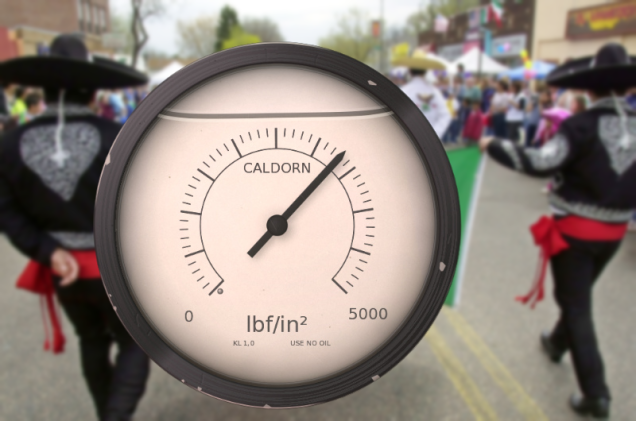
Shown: 3300
